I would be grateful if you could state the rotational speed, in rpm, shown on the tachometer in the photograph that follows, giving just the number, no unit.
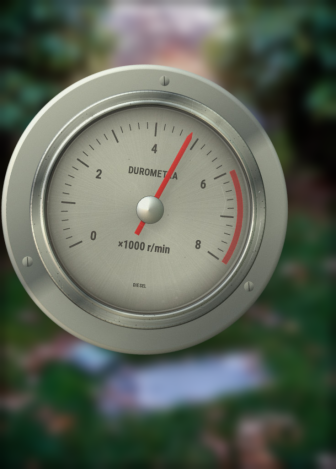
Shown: 4800
